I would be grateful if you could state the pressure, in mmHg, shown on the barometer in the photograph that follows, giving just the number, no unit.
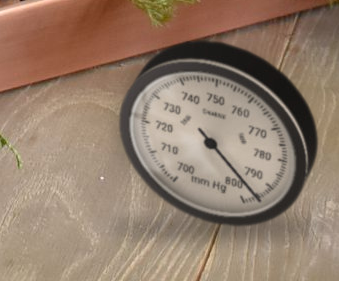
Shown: 795
